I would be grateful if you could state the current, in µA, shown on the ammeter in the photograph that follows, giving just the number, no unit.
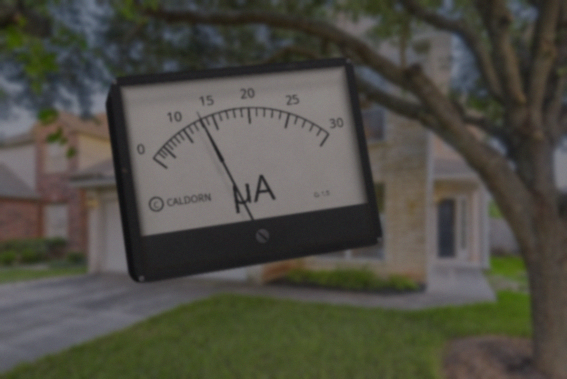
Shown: 13
